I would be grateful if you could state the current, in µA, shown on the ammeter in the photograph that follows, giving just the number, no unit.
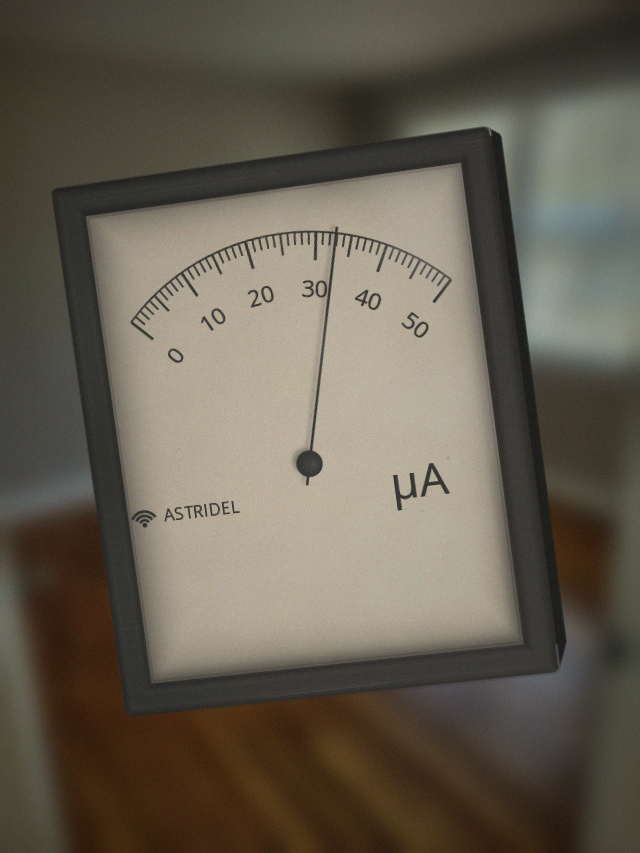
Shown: 33
